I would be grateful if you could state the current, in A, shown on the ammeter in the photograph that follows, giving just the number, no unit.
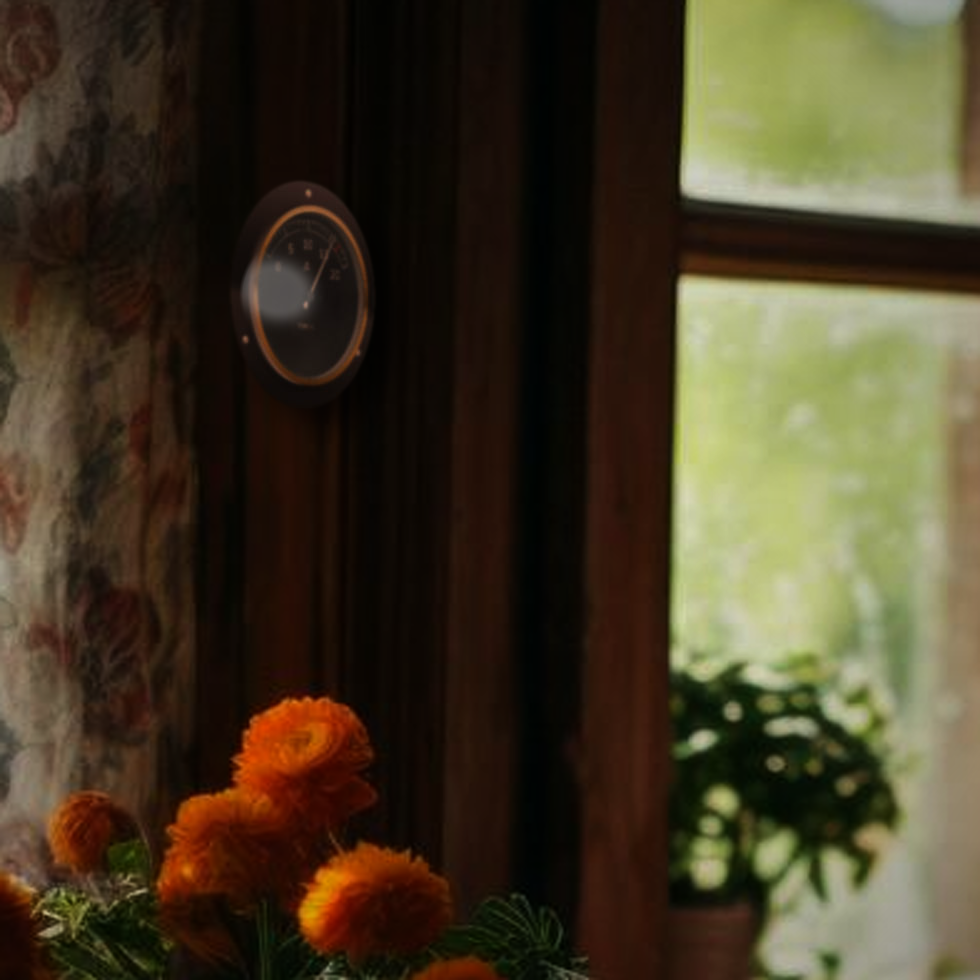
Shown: 15
